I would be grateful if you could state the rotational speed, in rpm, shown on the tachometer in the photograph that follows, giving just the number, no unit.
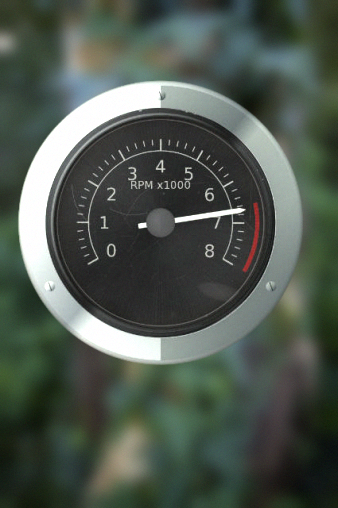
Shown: 6700
